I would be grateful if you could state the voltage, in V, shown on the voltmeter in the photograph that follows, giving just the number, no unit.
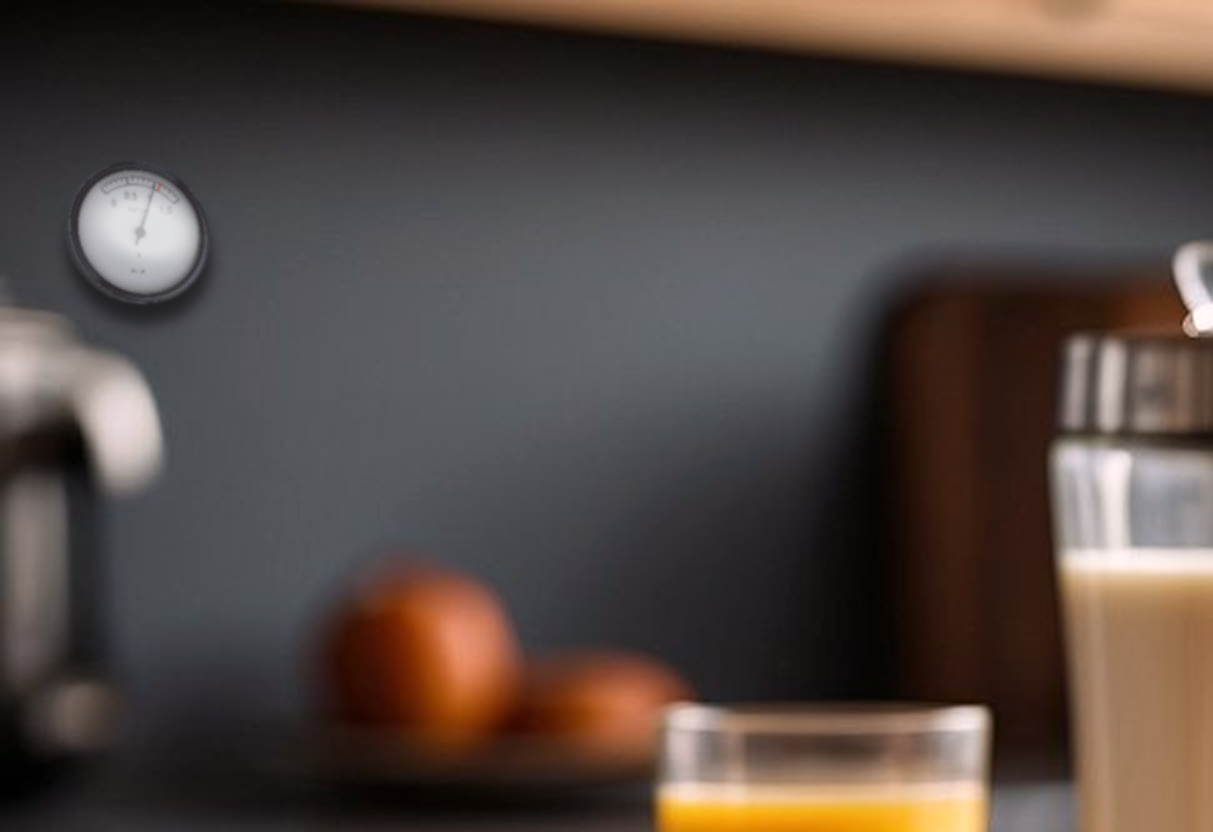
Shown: 1
